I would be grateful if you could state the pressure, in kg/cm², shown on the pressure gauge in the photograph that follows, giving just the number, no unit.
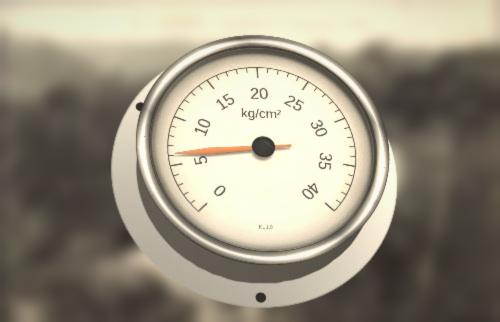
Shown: 6
